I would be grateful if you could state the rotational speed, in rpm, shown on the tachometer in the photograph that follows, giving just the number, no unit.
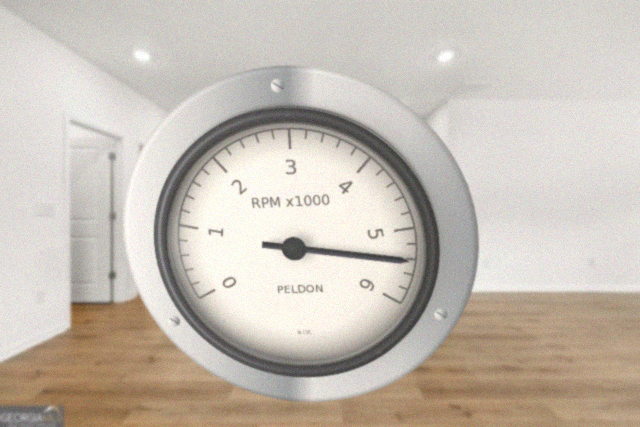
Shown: 5400
